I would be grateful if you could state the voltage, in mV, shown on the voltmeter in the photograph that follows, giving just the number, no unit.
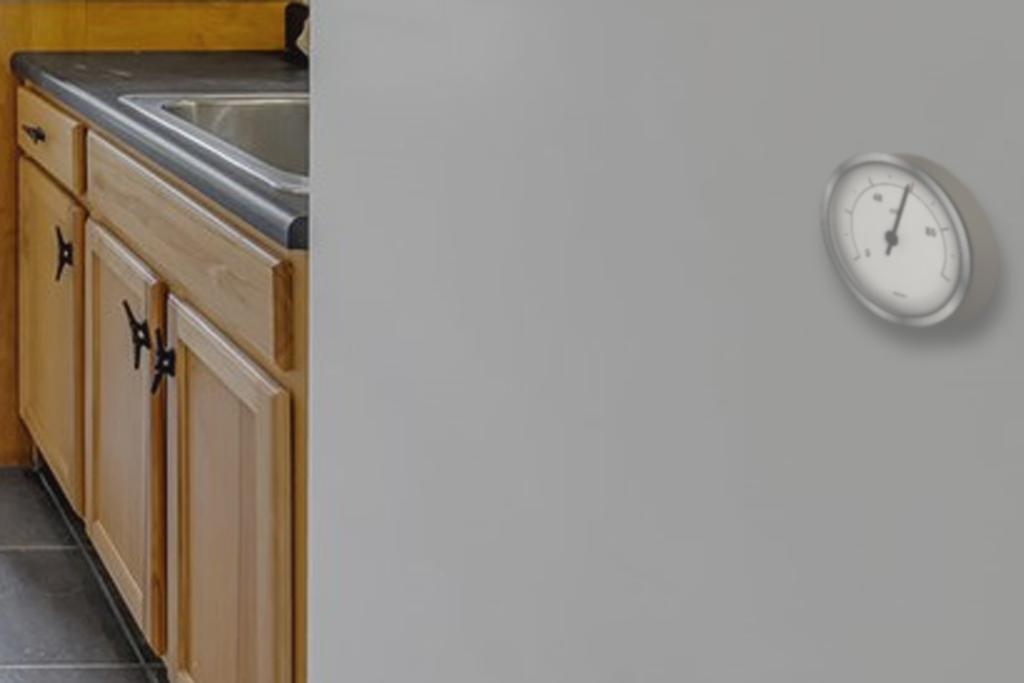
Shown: 60
